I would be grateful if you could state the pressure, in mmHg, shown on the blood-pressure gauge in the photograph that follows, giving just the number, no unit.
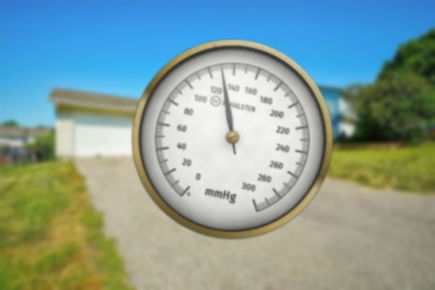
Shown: 130
